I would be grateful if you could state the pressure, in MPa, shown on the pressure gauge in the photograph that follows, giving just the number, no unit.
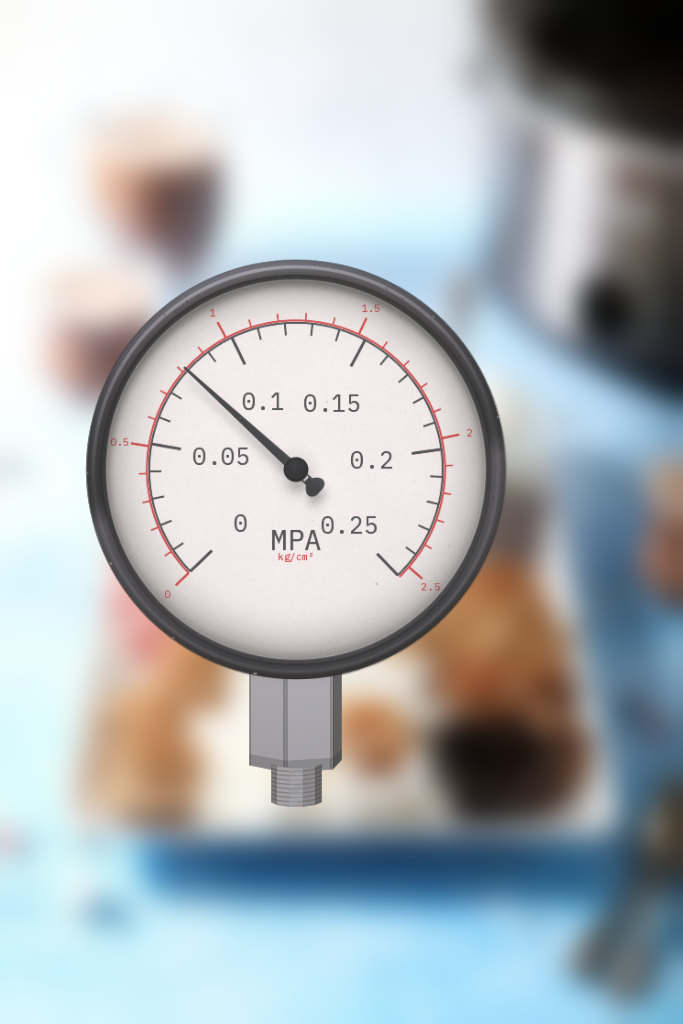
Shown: 0.08
